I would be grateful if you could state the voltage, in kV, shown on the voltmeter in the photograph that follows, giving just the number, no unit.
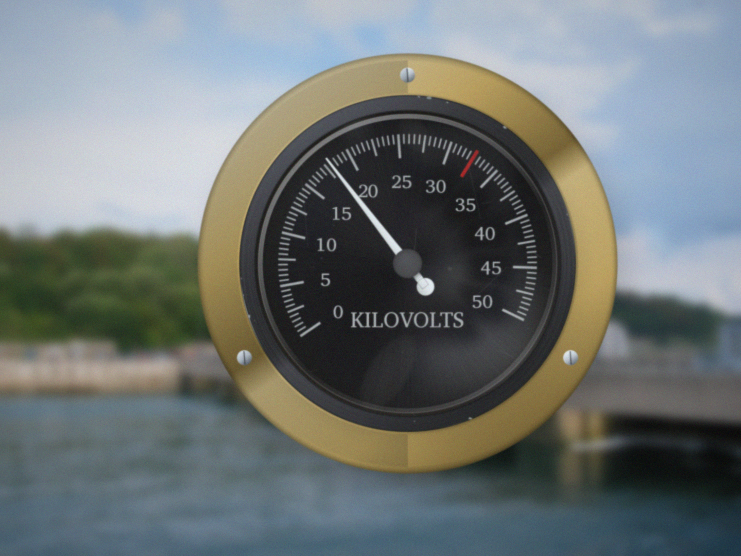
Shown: 18
